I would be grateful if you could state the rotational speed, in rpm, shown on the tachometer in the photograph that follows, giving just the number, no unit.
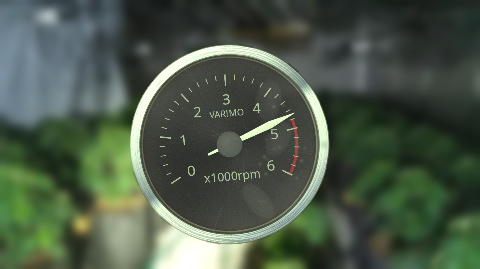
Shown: 4700
